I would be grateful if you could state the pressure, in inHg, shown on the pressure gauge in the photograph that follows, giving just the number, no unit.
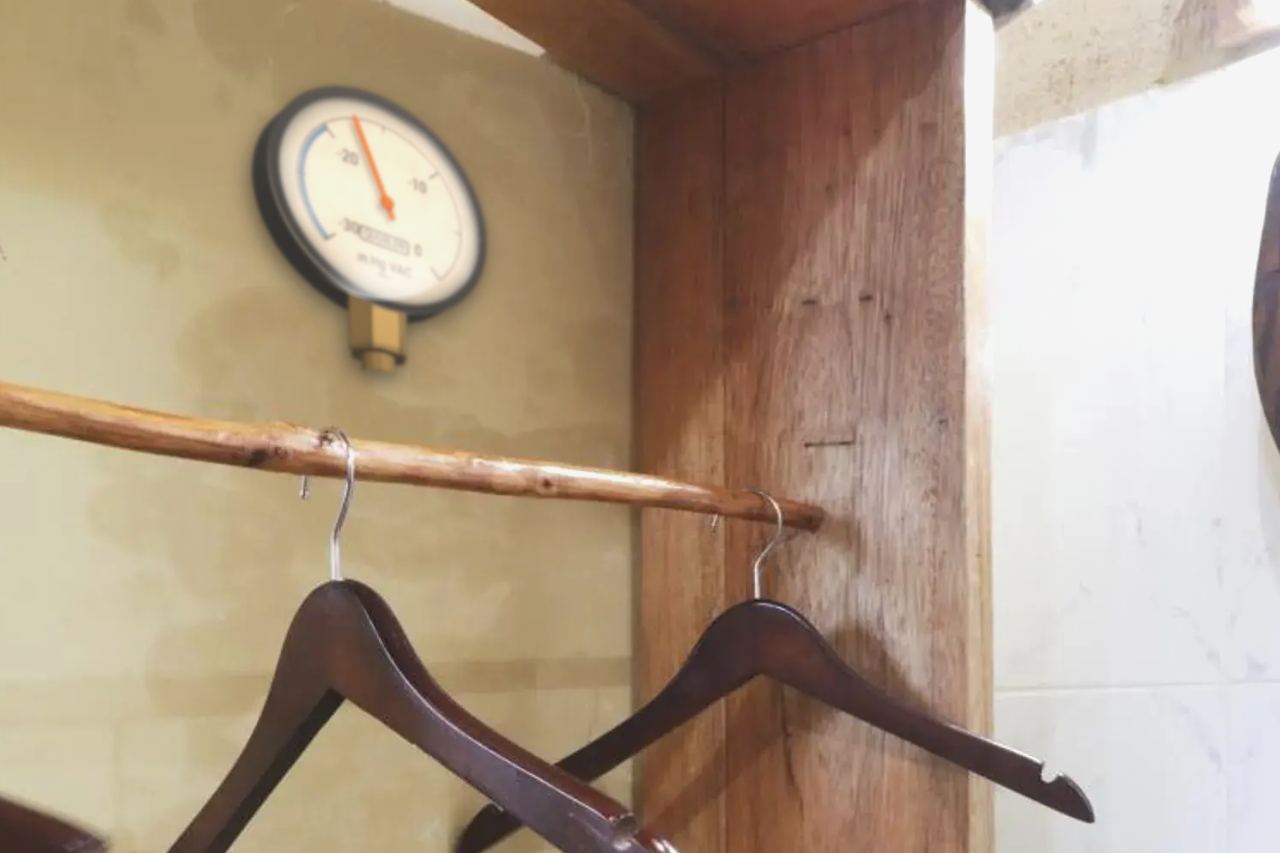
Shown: -17.5
